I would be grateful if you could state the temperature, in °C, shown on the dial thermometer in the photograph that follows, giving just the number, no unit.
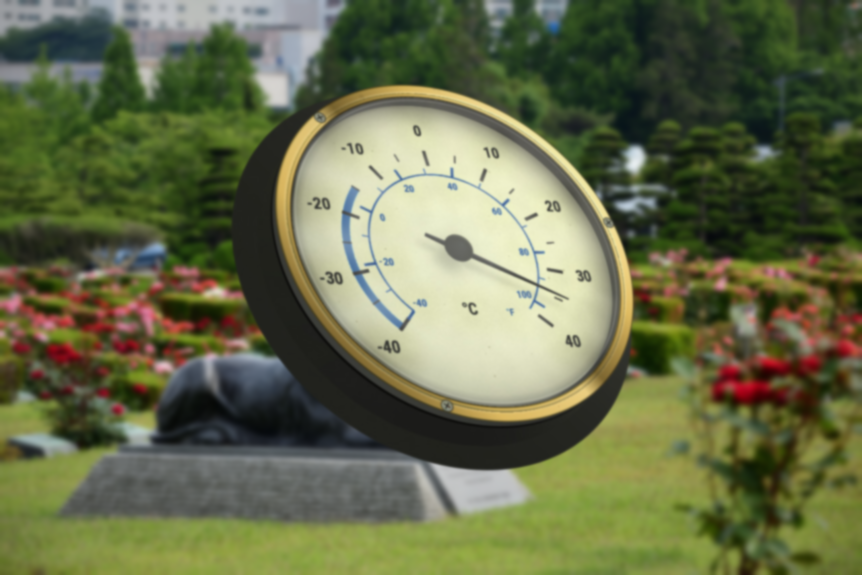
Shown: 35
